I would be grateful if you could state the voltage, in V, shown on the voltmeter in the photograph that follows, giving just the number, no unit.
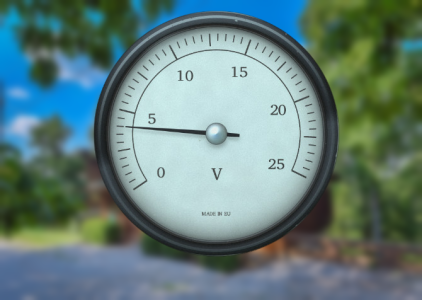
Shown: 4
